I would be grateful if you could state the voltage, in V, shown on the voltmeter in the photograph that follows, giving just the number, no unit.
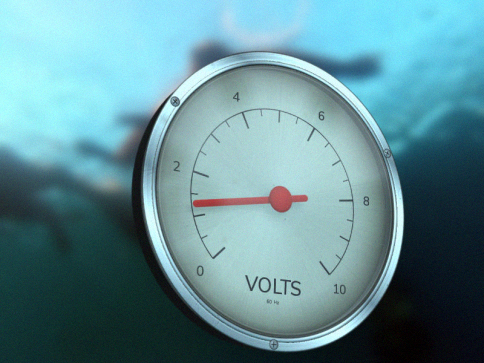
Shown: 1.25
